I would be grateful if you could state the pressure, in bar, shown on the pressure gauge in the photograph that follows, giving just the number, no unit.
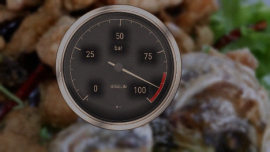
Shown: 92.5
